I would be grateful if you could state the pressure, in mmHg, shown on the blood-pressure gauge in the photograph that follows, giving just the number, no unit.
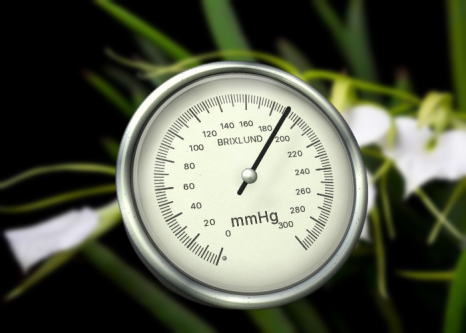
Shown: 190
